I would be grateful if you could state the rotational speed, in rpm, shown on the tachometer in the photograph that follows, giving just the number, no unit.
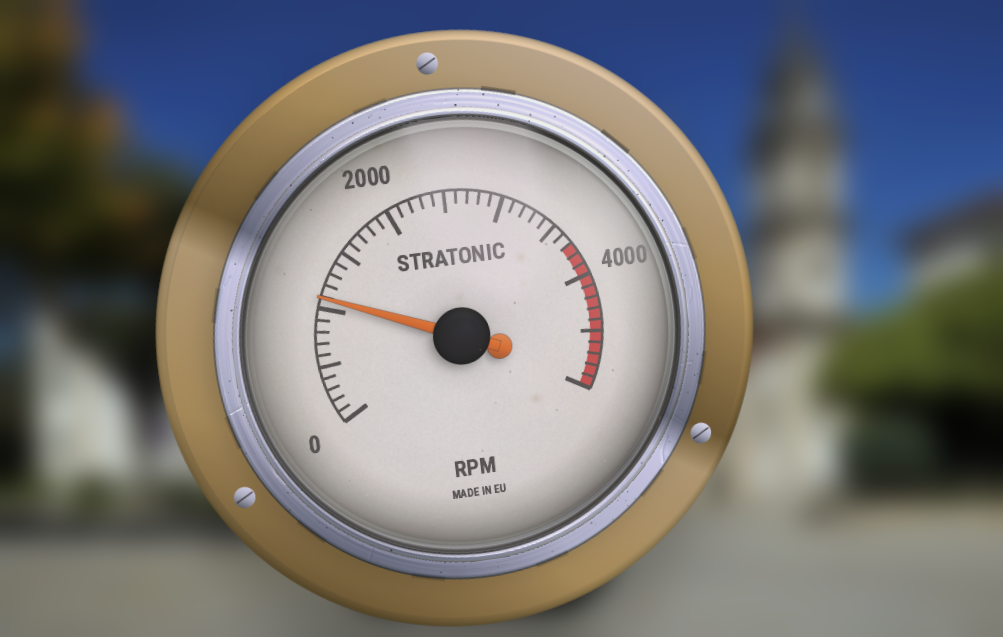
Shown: 1100
